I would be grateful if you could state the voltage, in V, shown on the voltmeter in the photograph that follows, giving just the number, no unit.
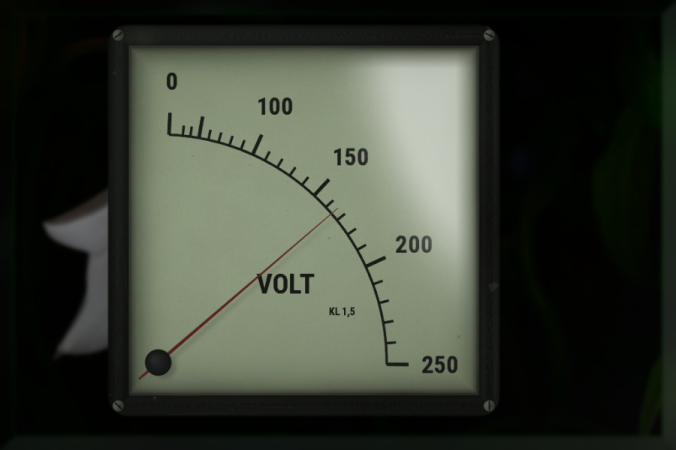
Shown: 165
